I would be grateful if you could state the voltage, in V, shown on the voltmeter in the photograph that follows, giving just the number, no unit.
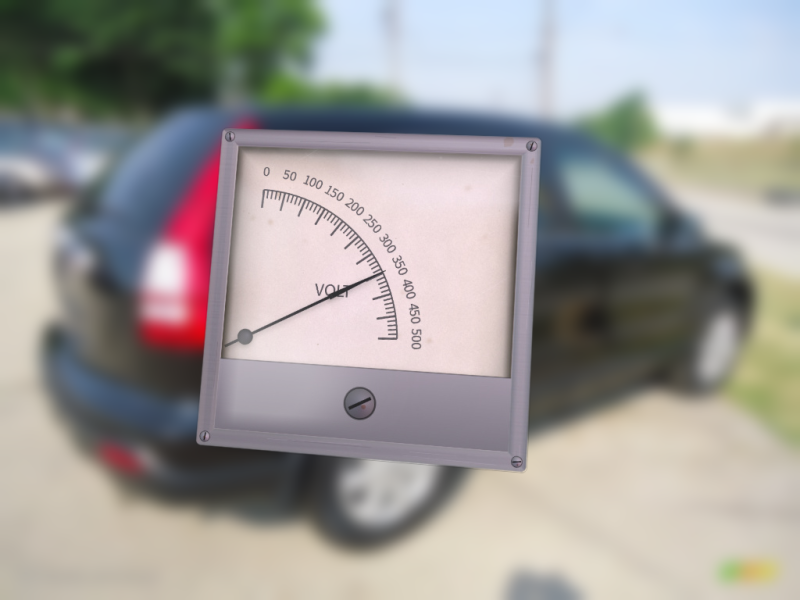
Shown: 350
